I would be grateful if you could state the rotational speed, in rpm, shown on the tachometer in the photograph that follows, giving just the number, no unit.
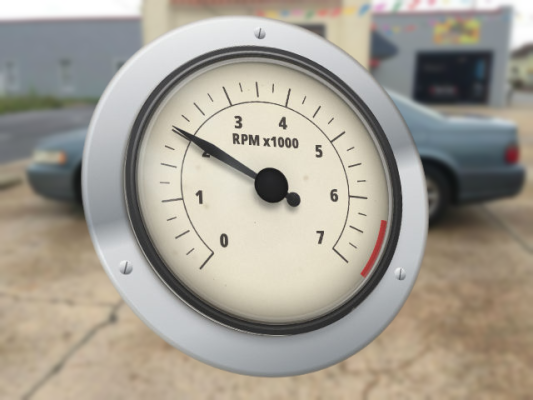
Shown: 2000
